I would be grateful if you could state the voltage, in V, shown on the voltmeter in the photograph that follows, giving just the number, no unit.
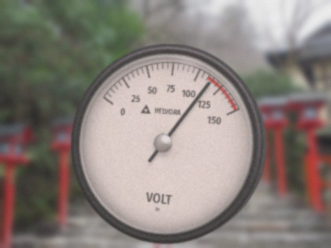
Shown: 115
